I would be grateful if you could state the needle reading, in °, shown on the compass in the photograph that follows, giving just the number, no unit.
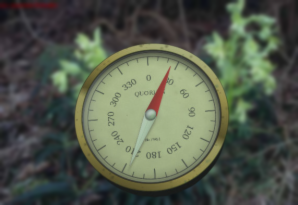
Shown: 25
